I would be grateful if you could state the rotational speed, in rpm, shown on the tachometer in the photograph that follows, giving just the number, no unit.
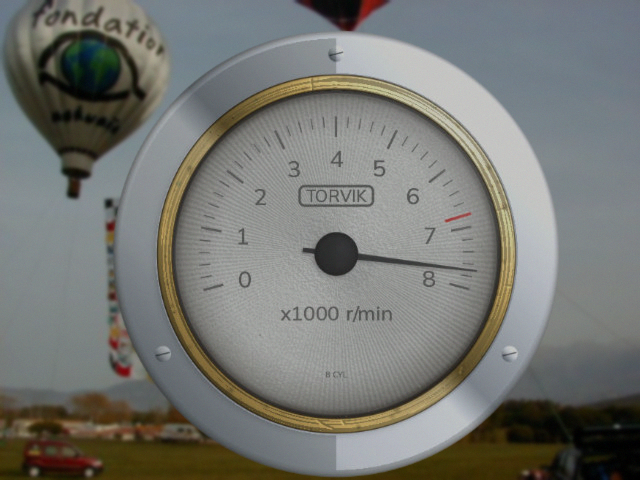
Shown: 7700
